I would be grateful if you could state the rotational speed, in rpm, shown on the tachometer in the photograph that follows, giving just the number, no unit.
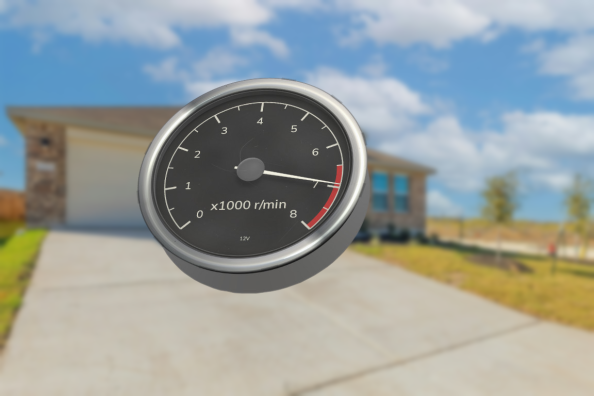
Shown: 7000
